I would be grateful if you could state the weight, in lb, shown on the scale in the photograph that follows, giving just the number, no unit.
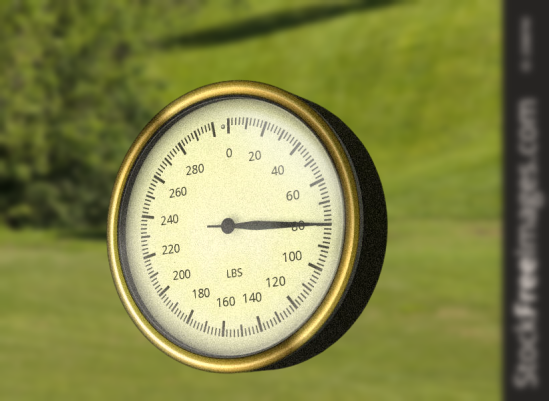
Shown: 80
